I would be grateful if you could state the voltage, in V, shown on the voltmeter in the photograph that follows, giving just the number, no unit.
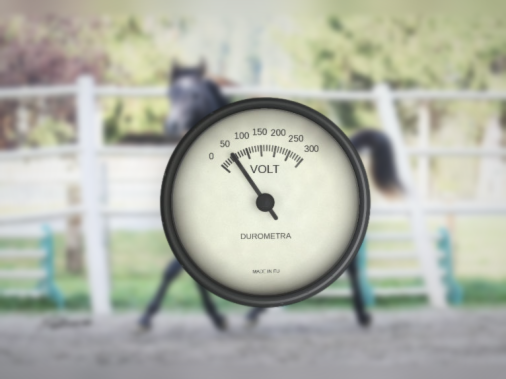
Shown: 50
